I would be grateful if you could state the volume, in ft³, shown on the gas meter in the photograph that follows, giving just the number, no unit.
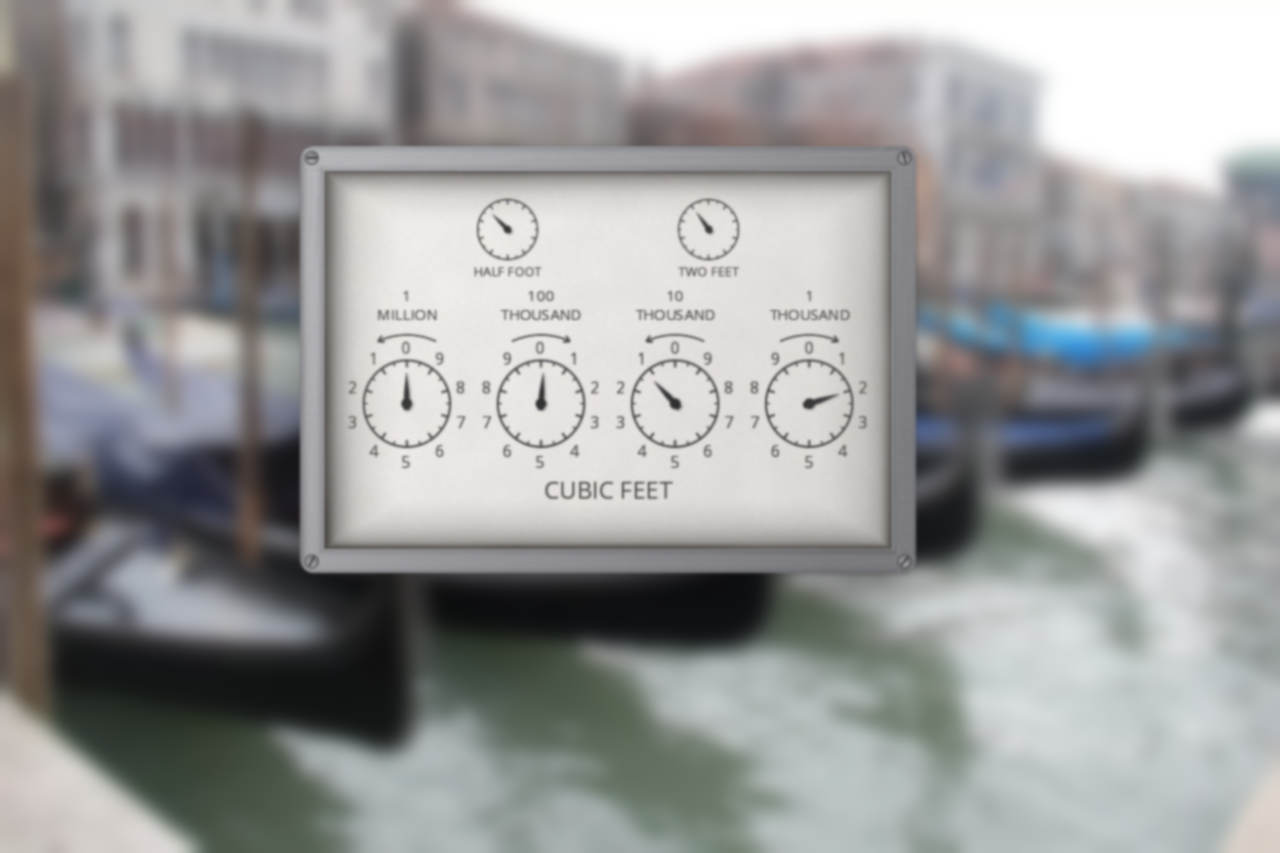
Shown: 1200
